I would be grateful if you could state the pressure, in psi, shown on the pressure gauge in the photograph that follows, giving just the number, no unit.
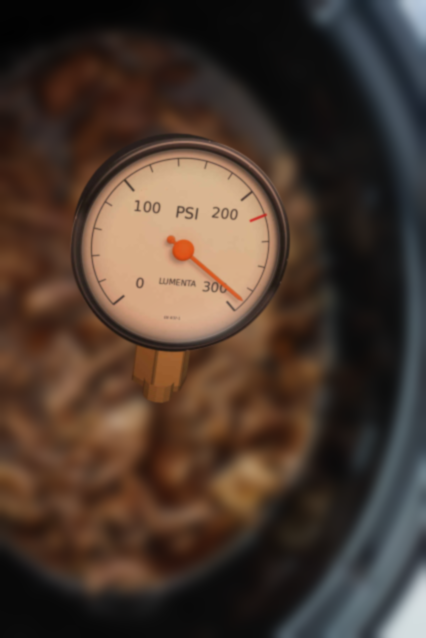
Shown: 290
